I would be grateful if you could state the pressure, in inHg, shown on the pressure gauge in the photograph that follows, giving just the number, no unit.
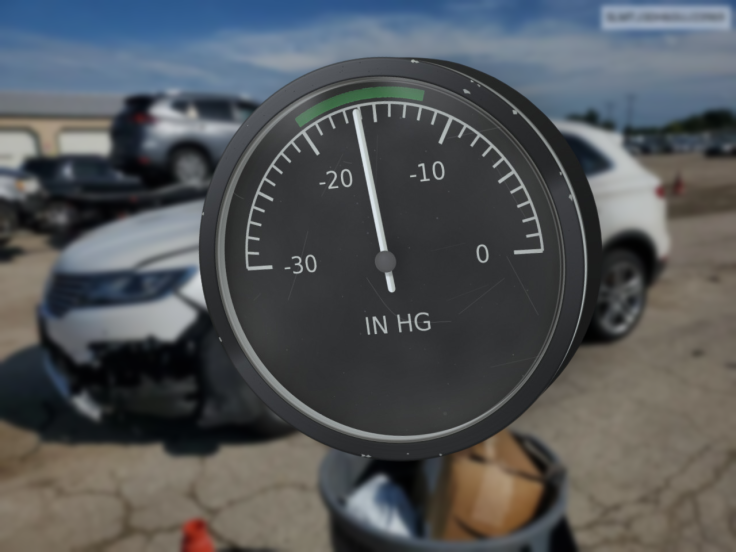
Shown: -16
